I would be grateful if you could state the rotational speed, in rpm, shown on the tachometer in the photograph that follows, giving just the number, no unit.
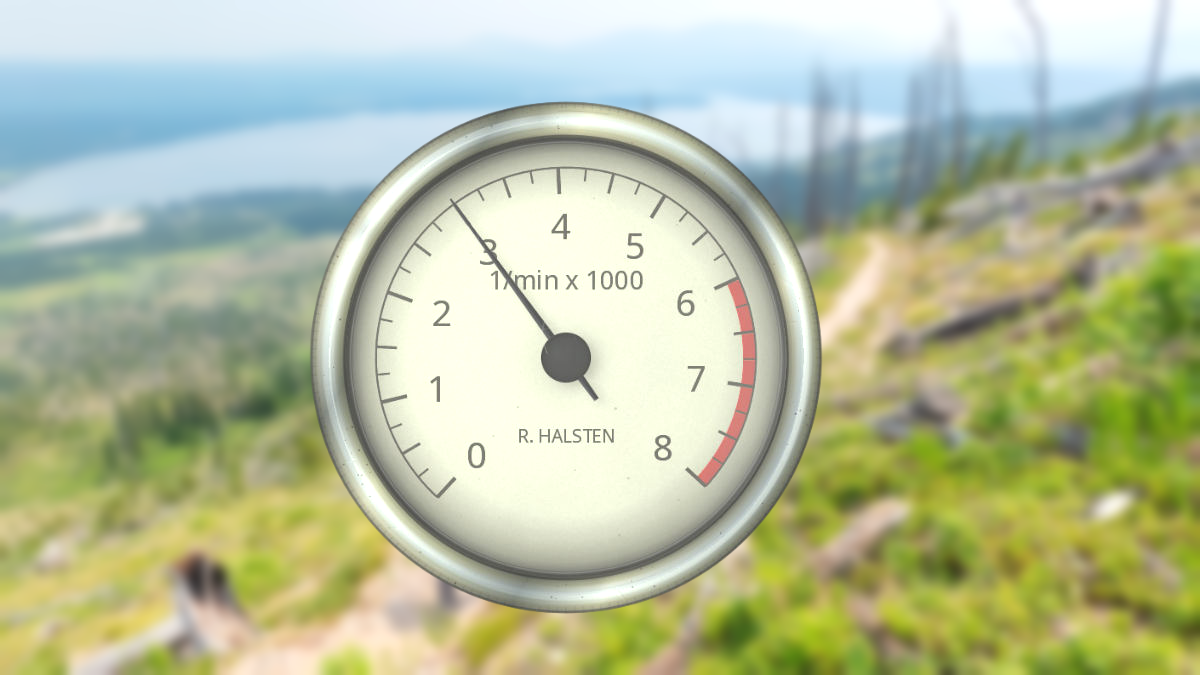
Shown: 3000
